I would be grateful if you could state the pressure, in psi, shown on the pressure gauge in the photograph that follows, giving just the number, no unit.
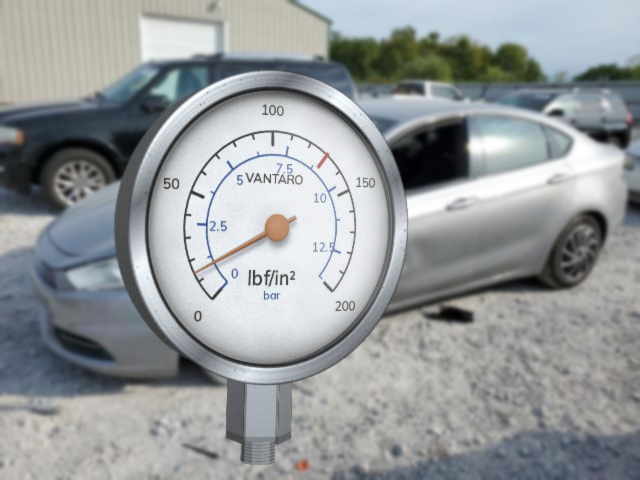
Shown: 15
